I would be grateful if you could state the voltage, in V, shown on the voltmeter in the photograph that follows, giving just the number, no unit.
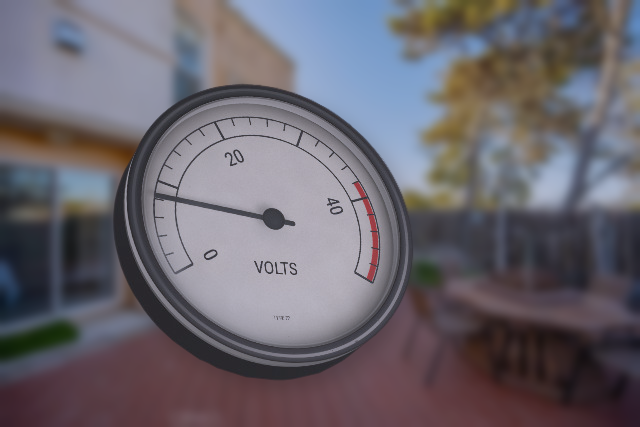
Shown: 8
